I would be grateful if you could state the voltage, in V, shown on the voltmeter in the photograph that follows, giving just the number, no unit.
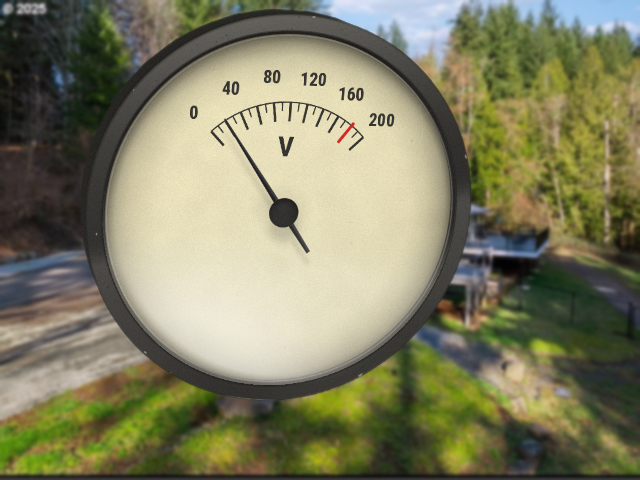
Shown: 20
